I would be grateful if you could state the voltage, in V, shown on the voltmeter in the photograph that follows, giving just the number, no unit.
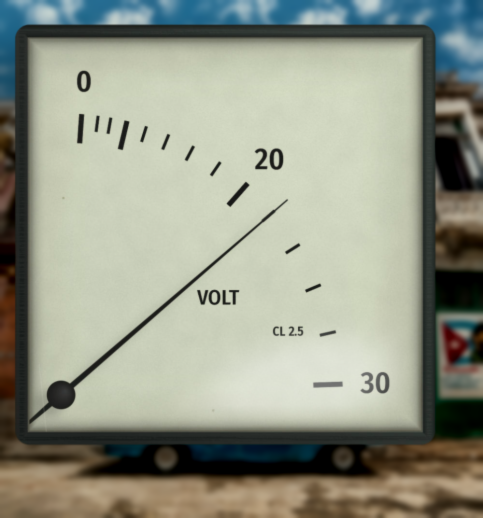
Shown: 22
